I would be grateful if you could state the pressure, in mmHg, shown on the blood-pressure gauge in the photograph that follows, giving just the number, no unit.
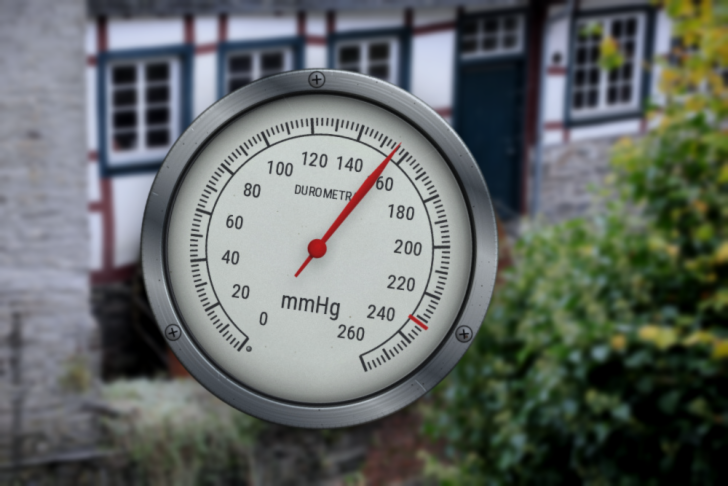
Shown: 156
